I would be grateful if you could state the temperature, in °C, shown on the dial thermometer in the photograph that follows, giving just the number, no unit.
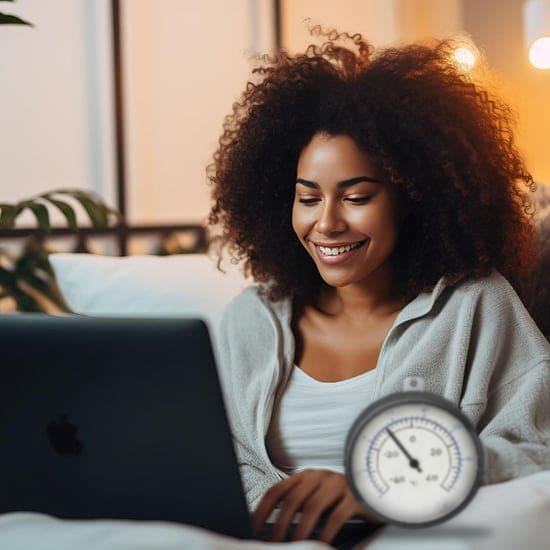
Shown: -10
